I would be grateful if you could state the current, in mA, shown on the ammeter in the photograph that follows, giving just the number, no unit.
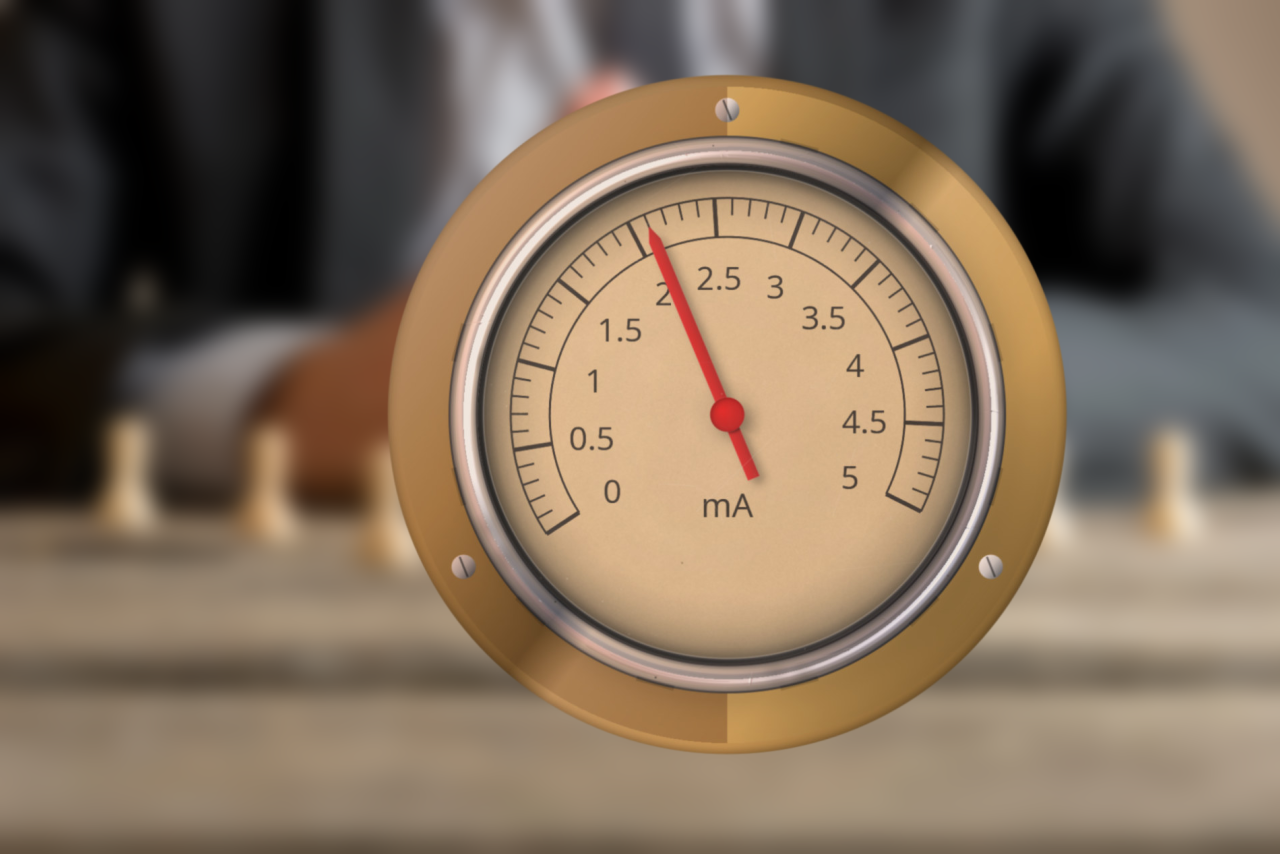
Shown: 2.1
